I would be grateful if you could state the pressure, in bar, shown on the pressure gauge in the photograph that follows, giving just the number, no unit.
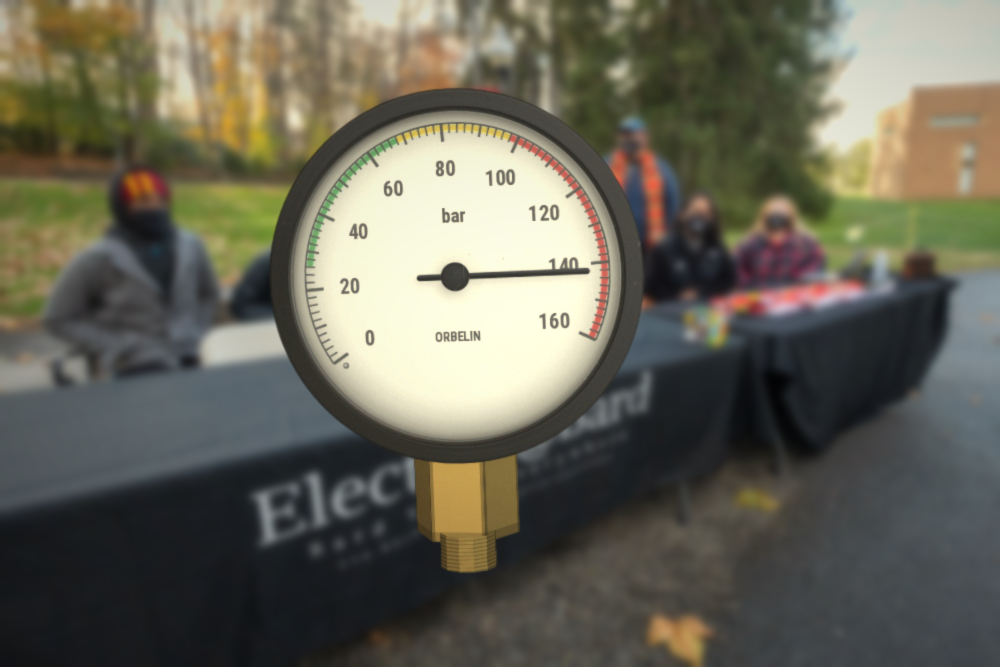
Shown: 142
